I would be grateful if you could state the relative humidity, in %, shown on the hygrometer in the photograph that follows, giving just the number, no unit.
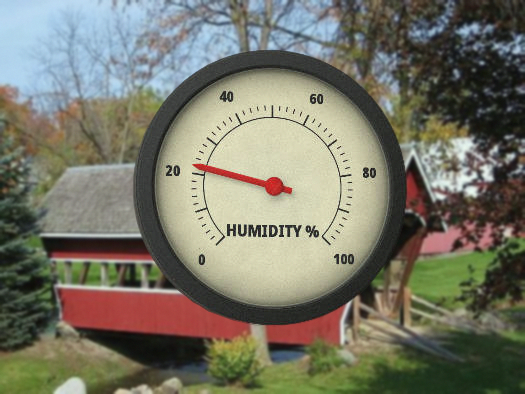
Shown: 22
